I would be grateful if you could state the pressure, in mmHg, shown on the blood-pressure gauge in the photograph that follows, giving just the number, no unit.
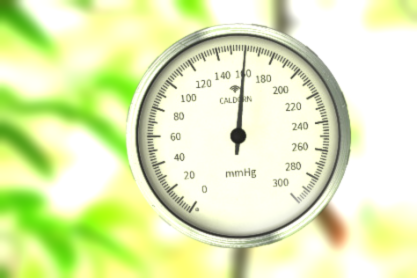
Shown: 160
